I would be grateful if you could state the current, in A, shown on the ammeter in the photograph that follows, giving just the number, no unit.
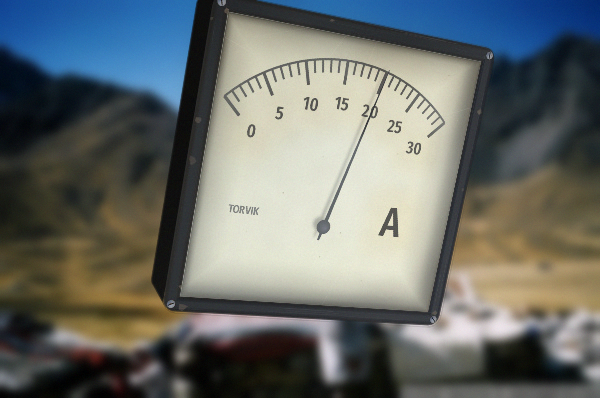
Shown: 20
